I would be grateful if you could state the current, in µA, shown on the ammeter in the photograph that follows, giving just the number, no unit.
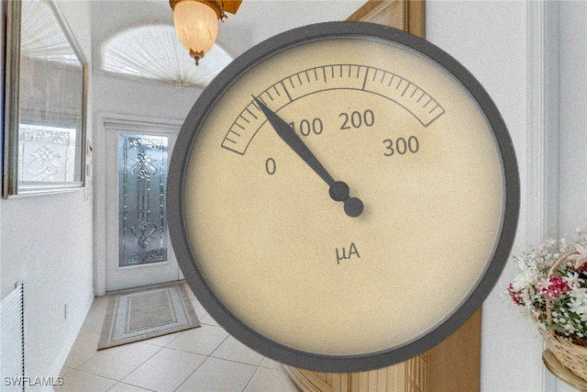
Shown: 65
